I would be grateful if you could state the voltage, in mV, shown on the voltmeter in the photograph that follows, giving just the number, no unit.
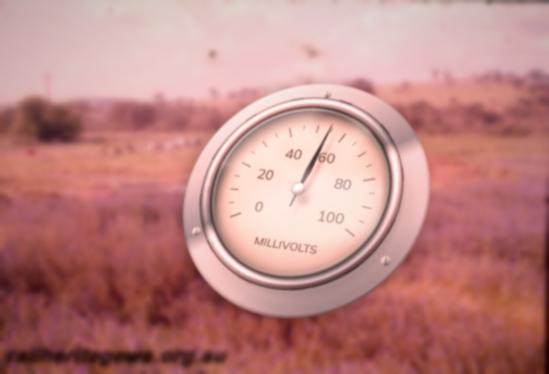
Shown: 55
